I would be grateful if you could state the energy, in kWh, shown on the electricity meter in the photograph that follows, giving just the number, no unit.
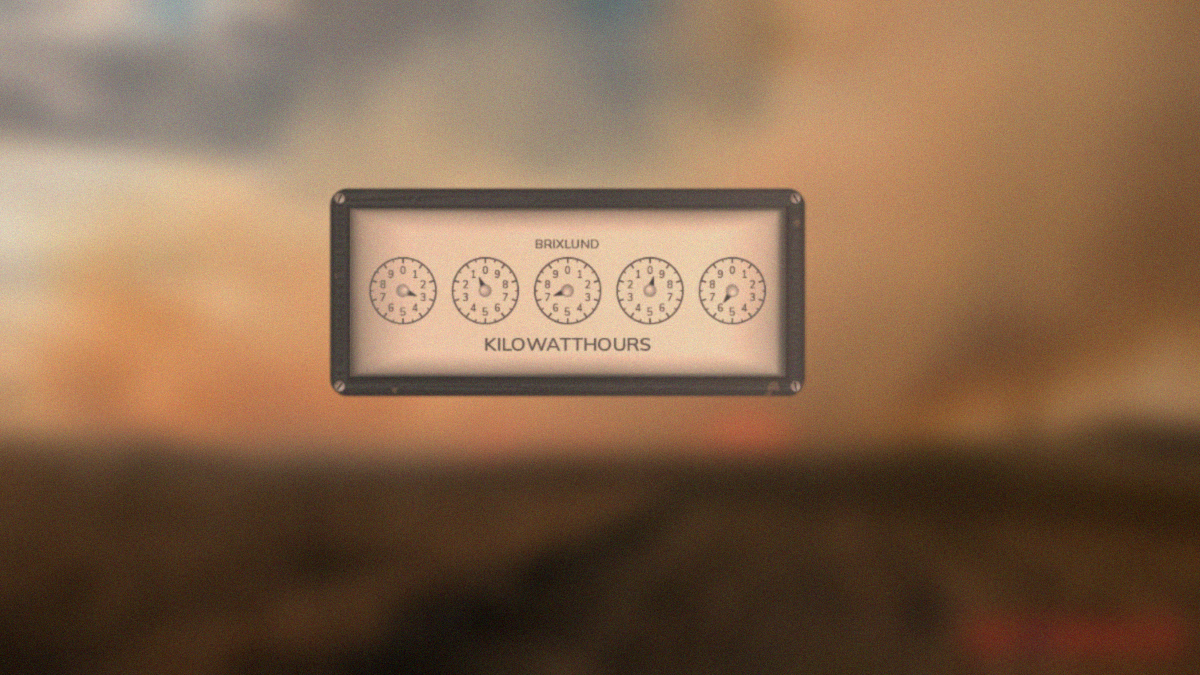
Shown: 30696
